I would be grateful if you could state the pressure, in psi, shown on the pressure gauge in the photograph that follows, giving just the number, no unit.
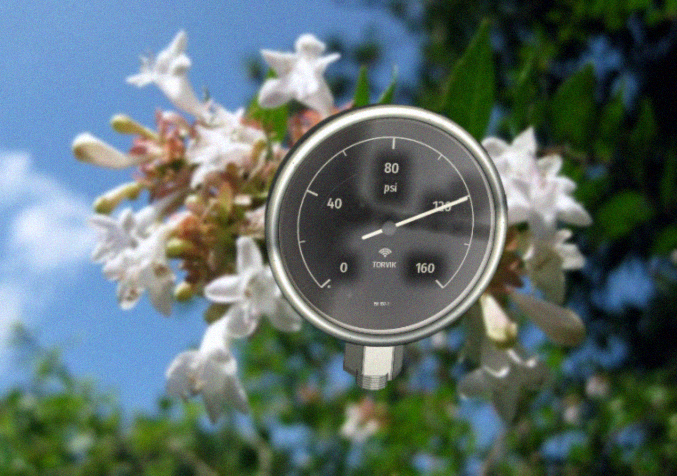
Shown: 120
